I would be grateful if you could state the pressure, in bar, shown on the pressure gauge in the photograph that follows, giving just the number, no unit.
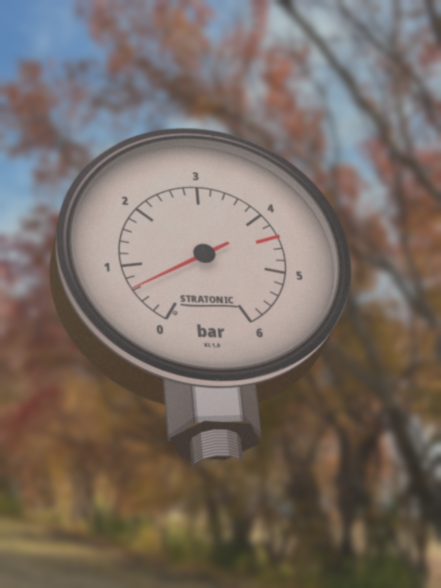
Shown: 0.6
